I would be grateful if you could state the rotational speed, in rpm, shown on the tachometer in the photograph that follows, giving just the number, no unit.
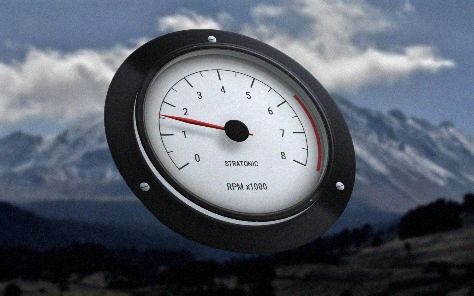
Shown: 1500
